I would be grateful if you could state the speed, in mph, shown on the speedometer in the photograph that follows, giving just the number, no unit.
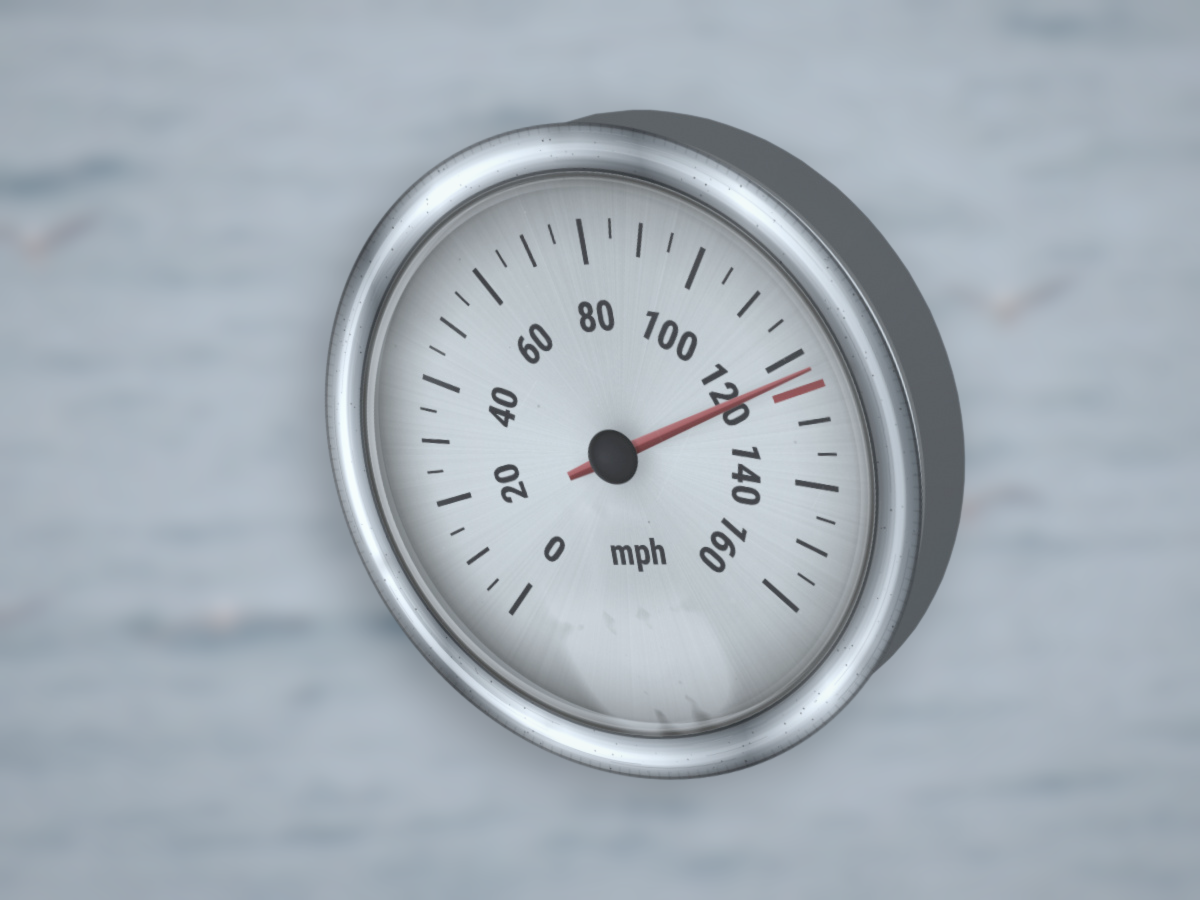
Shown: 122.5
